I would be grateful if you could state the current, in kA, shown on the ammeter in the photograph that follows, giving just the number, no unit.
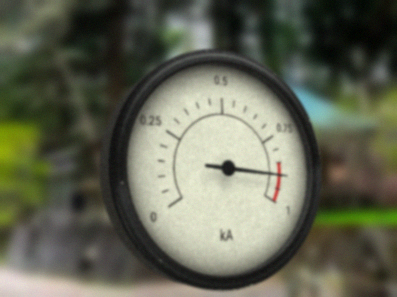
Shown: 0.9
